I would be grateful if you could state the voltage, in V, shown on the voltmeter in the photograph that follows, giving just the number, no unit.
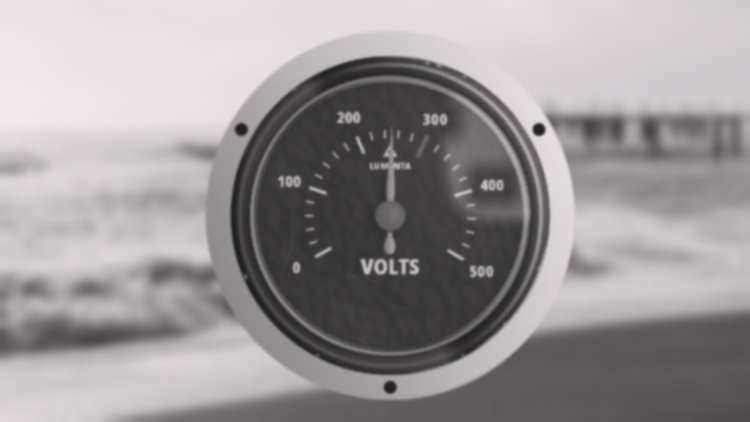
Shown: 250
